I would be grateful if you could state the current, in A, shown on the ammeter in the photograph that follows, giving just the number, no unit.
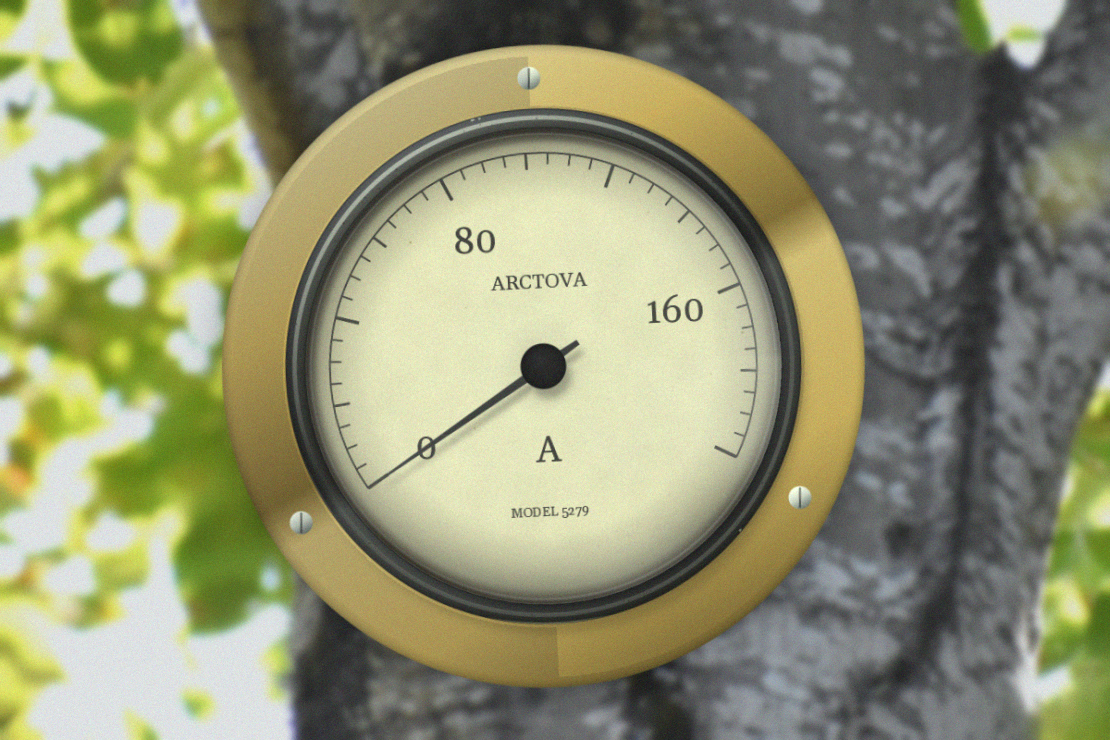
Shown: 0
